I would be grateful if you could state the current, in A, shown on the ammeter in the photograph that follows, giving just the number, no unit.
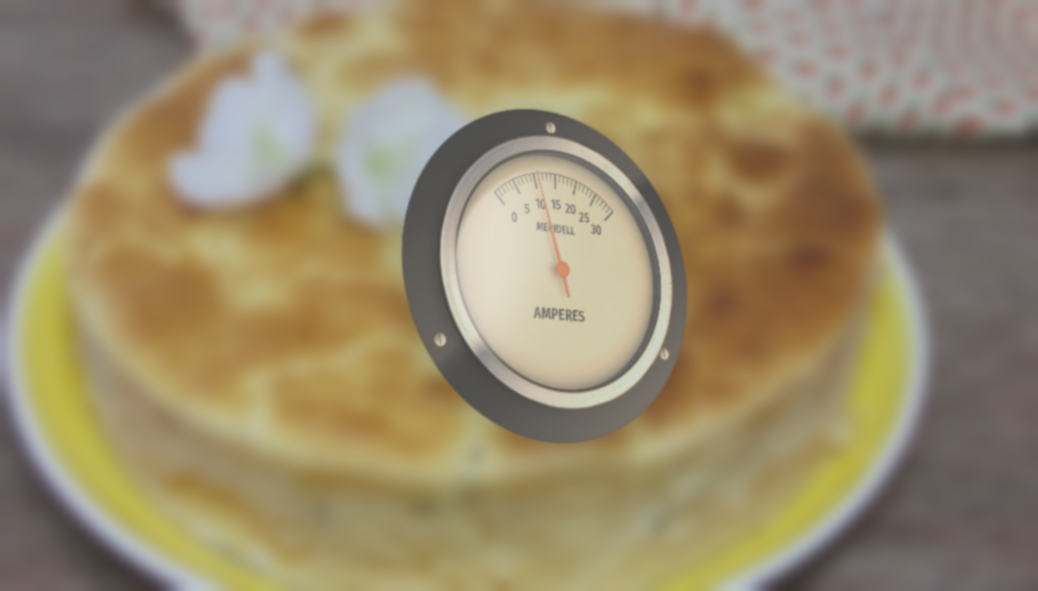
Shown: 10
